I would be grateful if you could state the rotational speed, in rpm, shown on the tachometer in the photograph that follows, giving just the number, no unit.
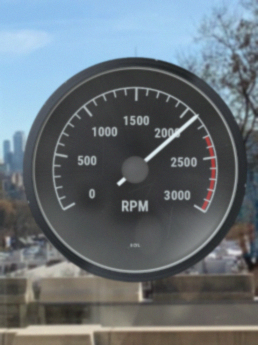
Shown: 2100
